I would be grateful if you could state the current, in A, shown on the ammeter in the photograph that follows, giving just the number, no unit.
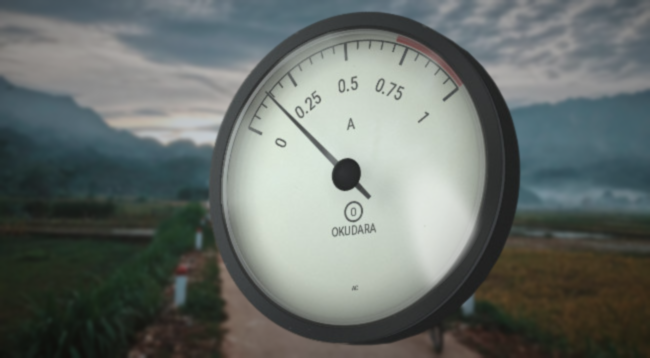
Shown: 0.15
